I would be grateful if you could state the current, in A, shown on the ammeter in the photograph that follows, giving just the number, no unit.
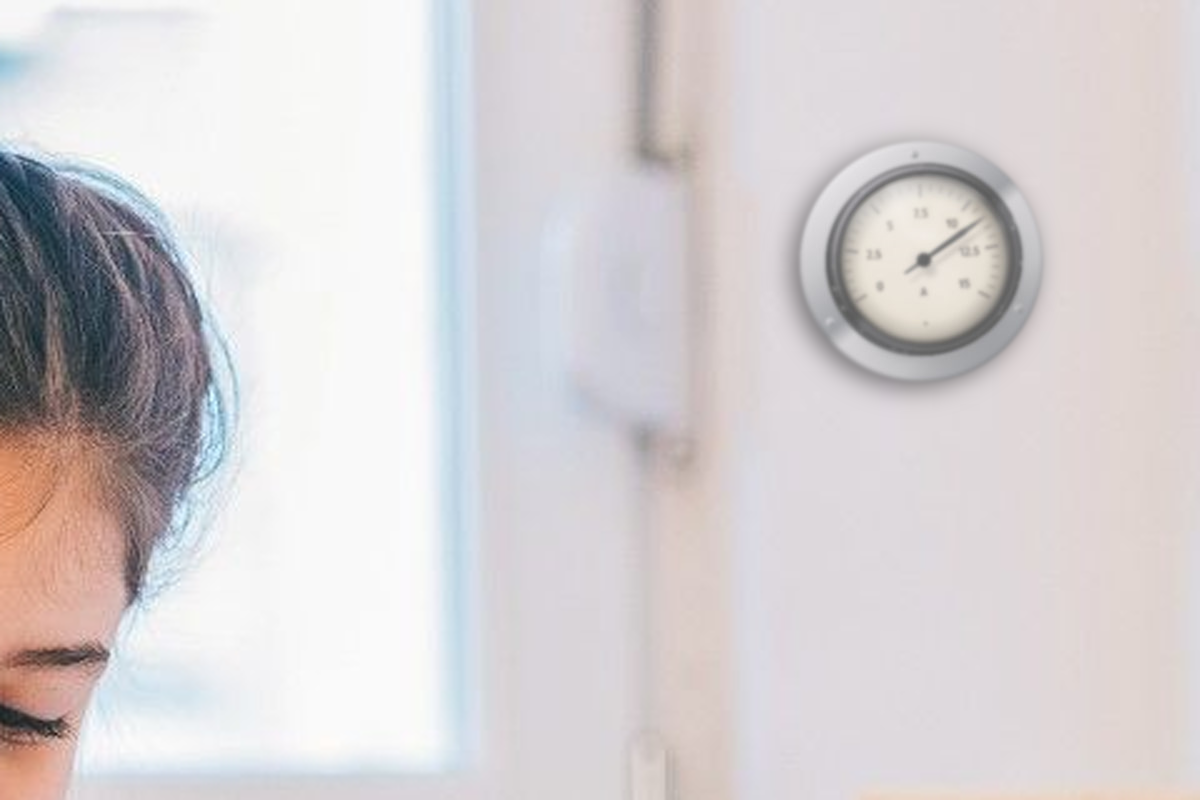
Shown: 11
